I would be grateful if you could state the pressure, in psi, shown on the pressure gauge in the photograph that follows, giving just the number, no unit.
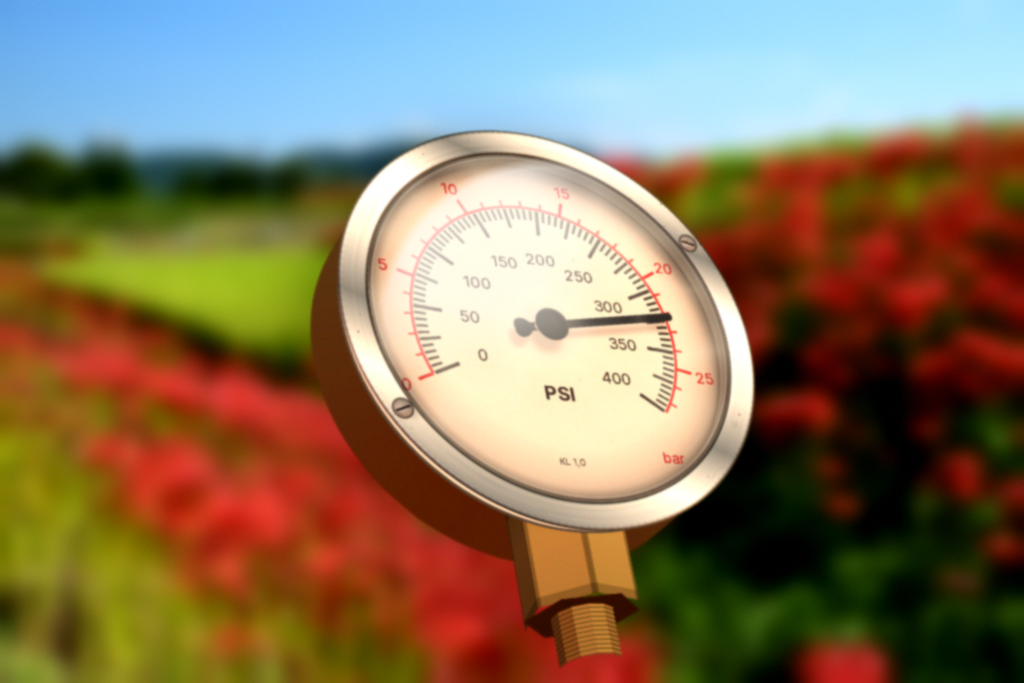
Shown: 325
